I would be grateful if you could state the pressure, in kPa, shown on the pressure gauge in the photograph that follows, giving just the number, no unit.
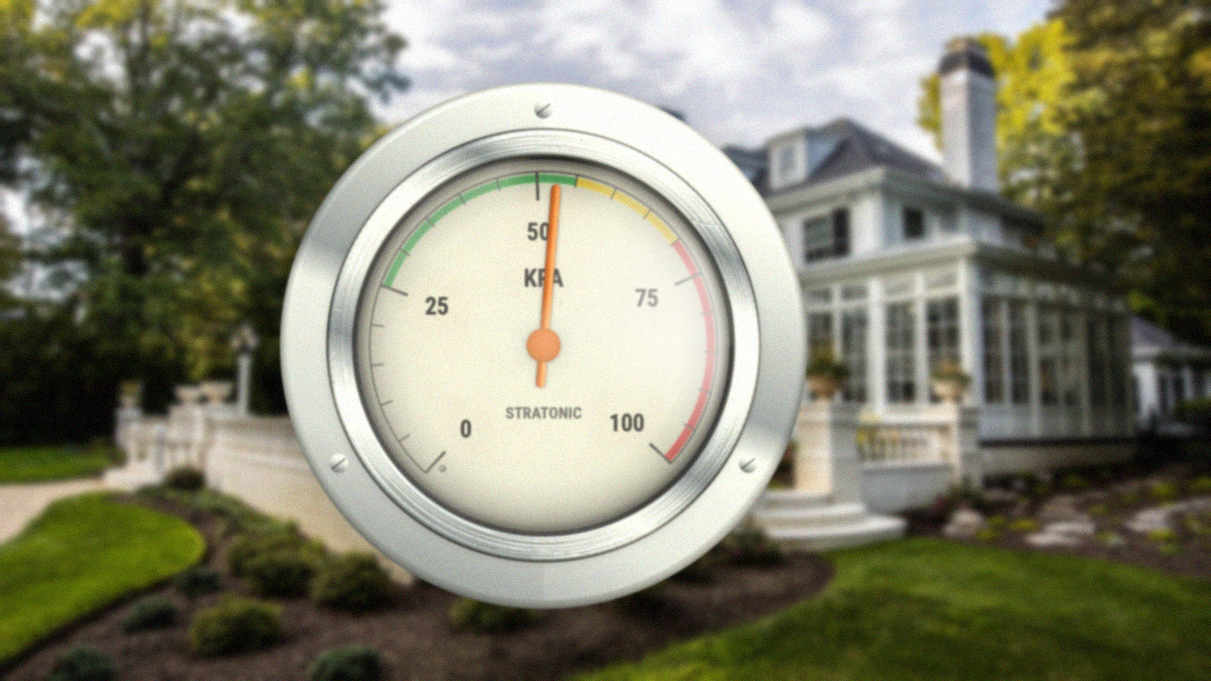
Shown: 52.5
